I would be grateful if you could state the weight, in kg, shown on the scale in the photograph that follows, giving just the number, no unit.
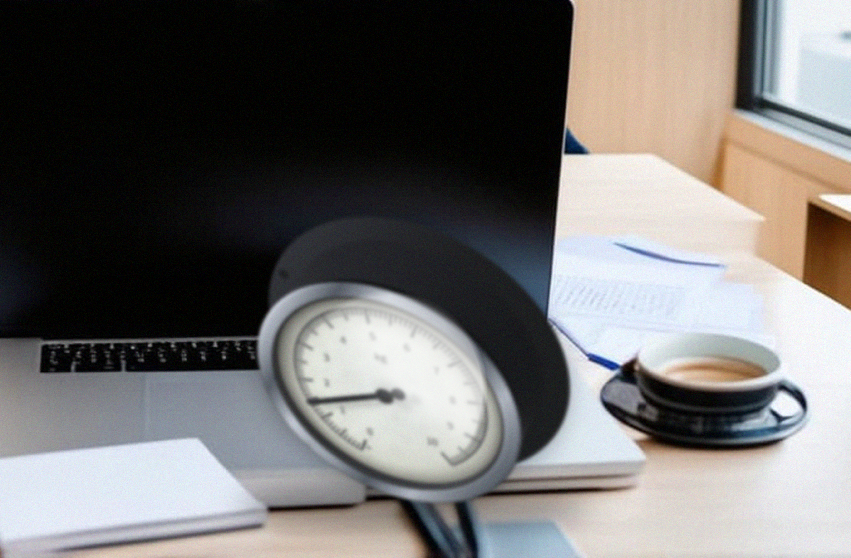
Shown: 1.5
